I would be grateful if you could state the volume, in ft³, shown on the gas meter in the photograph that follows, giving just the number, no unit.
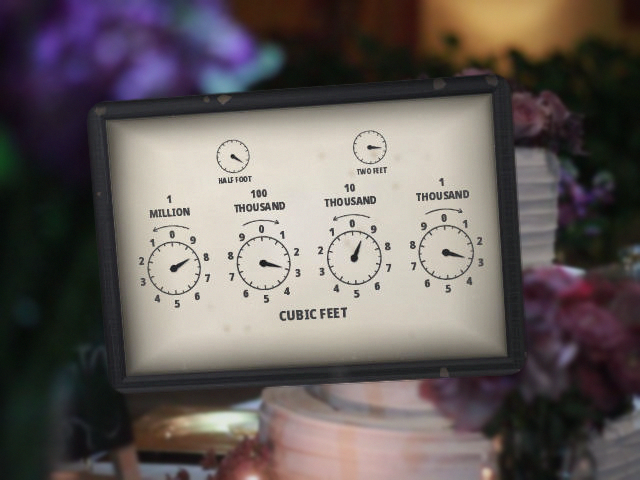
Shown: 829300
